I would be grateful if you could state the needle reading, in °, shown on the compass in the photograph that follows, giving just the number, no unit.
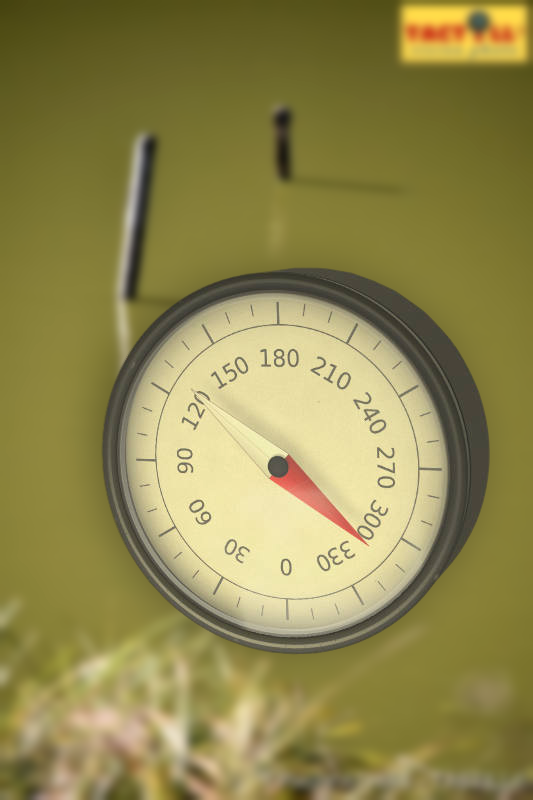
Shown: 310
